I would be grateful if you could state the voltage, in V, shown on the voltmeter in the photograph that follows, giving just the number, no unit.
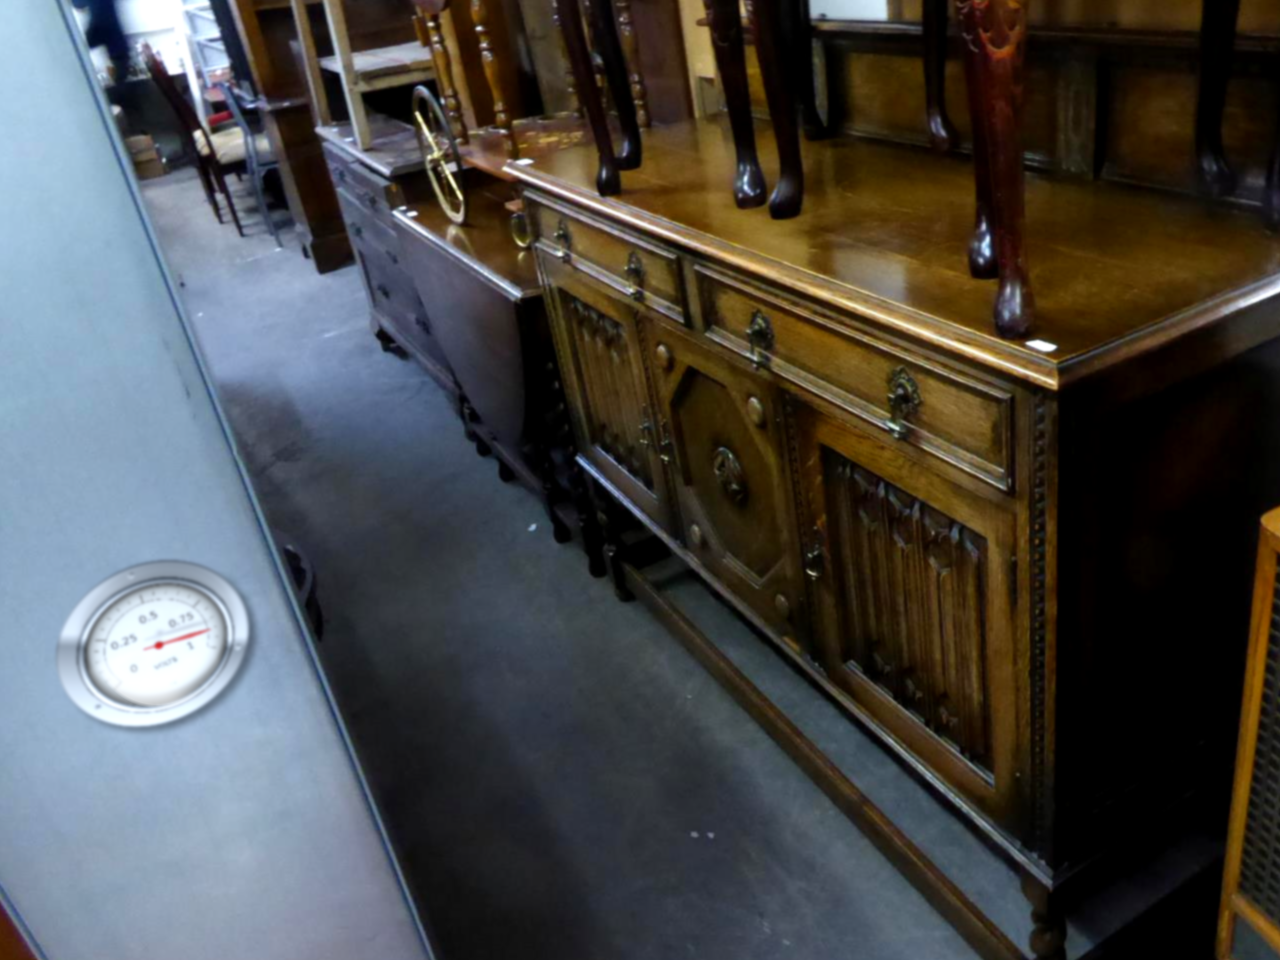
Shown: 0.9
